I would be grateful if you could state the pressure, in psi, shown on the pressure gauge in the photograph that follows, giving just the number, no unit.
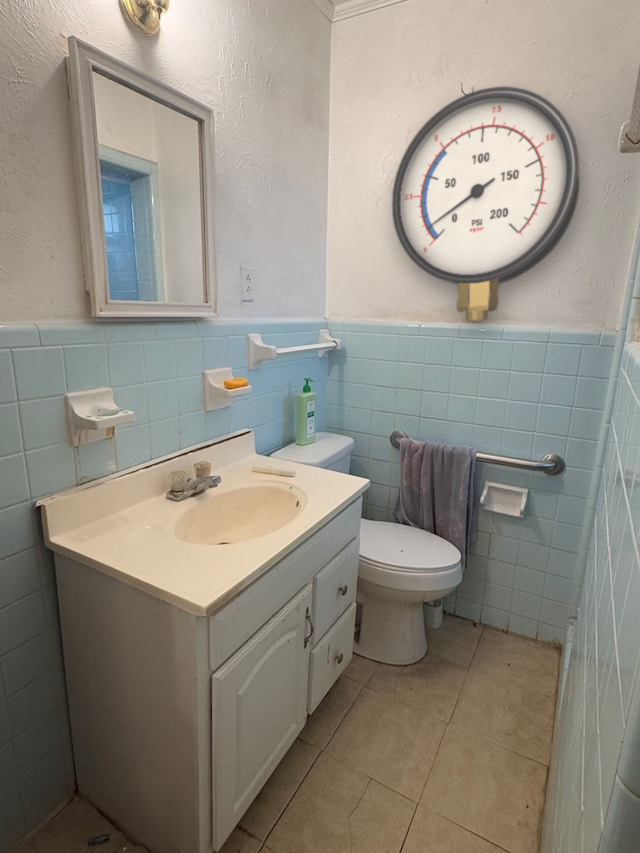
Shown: 10
